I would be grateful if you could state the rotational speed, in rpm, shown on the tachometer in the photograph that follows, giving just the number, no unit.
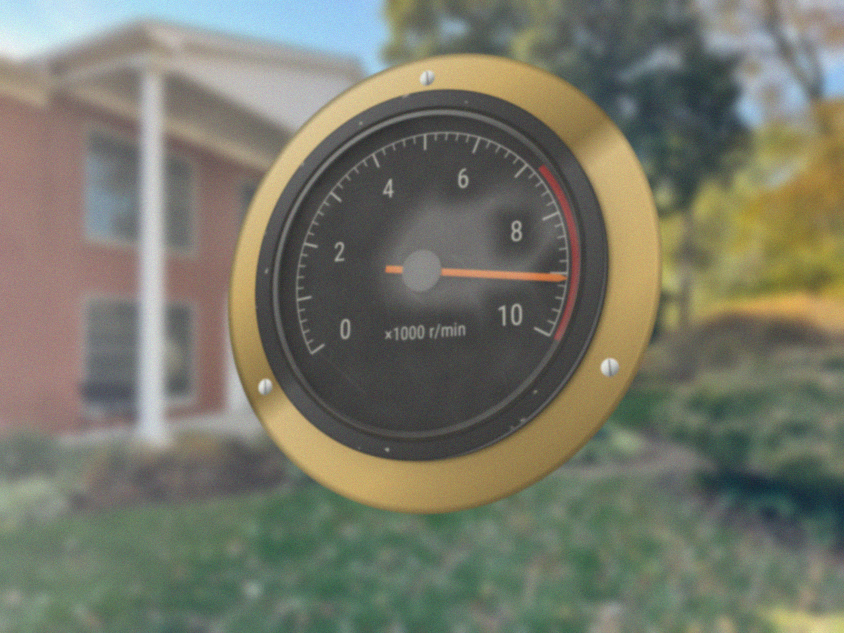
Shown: 9100
